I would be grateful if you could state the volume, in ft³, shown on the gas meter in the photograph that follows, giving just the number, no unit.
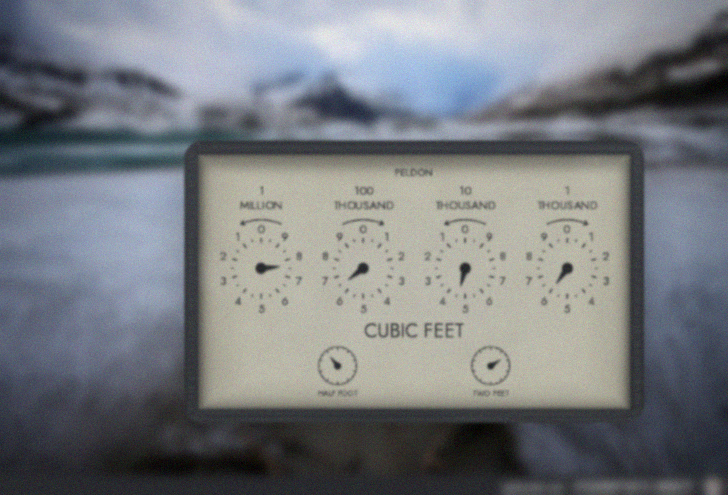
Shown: 764600
